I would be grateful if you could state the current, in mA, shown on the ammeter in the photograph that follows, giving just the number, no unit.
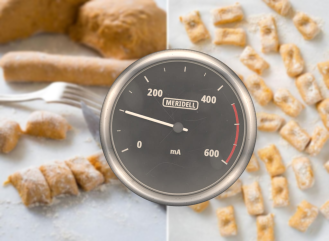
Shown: 100
